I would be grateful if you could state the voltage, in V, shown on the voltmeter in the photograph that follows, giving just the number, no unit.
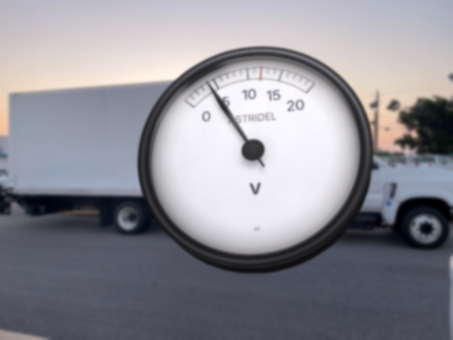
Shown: 4
